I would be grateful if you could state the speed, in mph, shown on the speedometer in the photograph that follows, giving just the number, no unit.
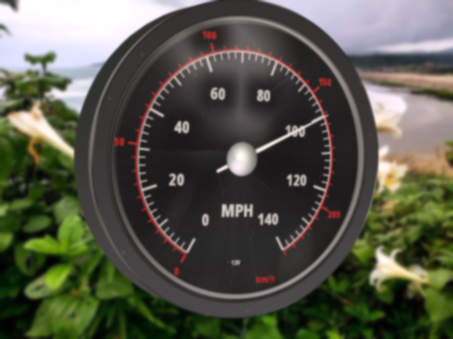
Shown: 100
